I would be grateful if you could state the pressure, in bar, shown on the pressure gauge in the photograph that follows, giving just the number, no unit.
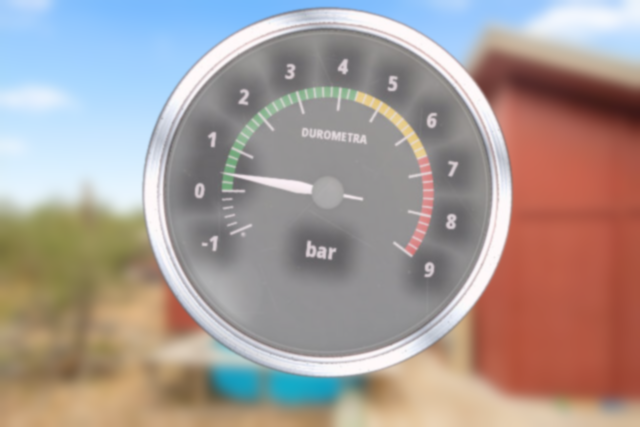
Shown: 0.4
